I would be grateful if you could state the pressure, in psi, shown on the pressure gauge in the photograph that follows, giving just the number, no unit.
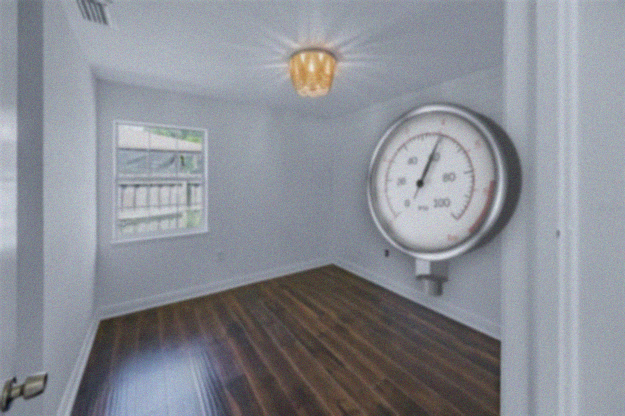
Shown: 60
